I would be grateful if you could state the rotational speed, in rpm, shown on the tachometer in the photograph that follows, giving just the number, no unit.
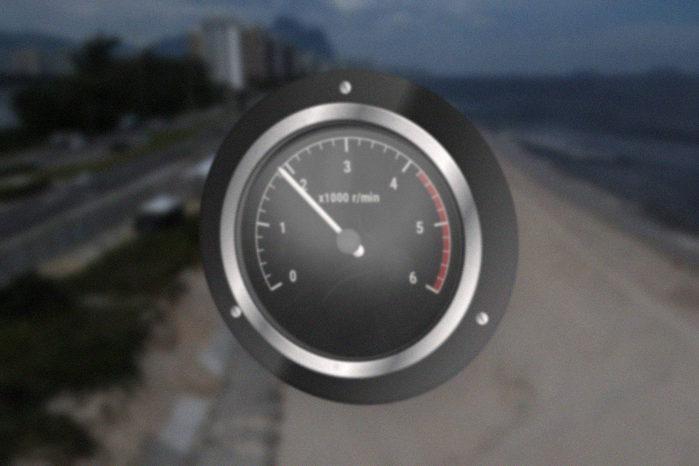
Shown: 1900
